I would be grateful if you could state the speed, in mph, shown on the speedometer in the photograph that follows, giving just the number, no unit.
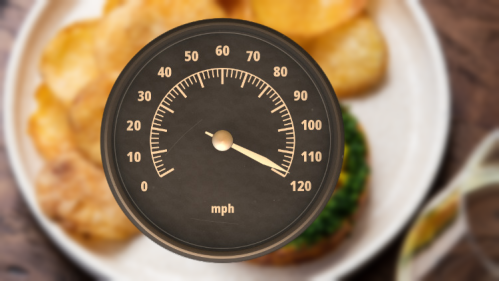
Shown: 118
